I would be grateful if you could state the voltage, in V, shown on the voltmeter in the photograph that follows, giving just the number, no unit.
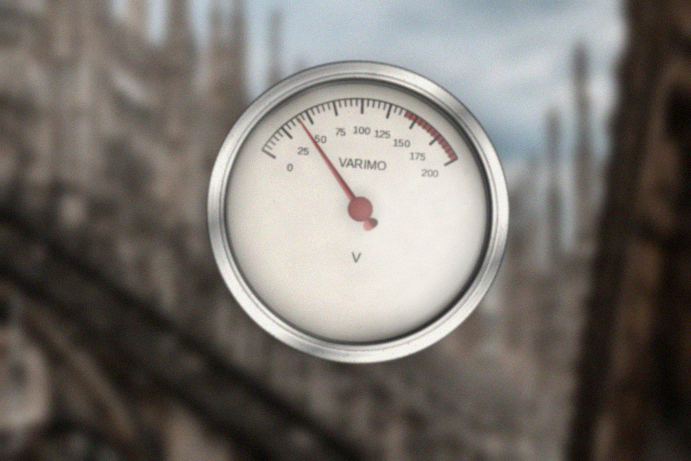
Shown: 40
